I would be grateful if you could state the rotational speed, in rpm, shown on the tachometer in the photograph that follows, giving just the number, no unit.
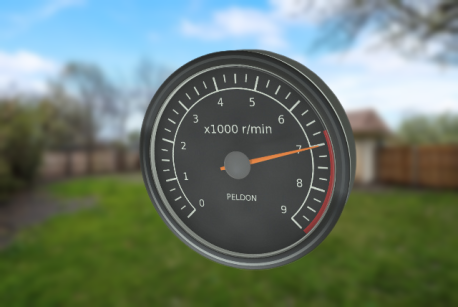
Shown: 7000
